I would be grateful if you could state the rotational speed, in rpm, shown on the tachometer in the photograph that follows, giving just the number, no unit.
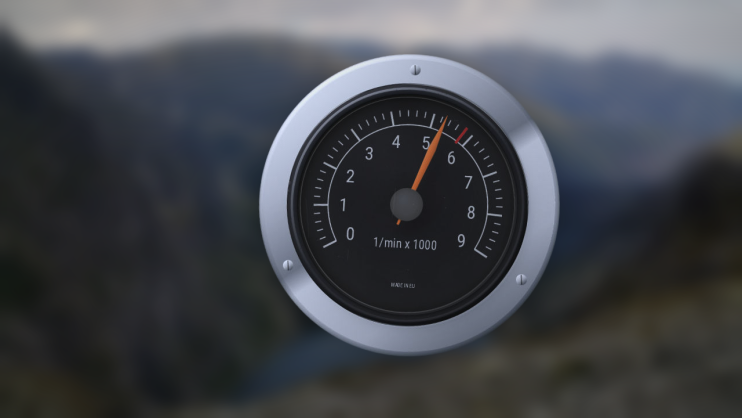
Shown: 5300
